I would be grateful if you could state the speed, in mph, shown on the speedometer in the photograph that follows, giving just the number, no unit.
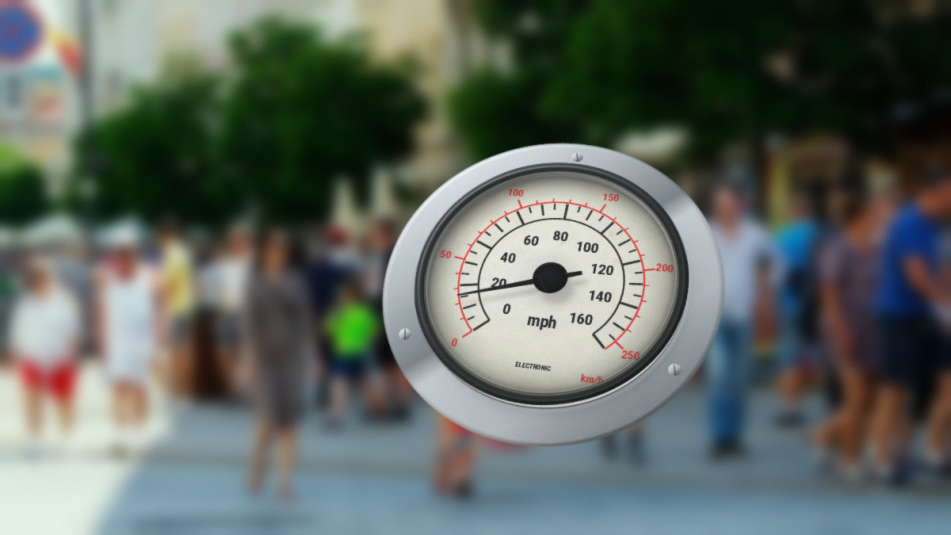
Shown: 15
